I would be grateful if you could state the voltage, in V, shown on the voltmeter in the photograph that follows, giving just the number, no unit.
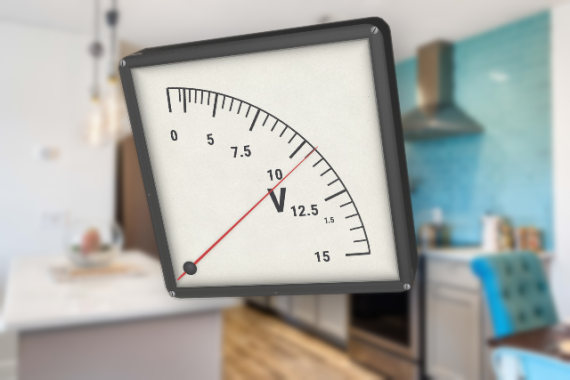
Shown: 10.5
